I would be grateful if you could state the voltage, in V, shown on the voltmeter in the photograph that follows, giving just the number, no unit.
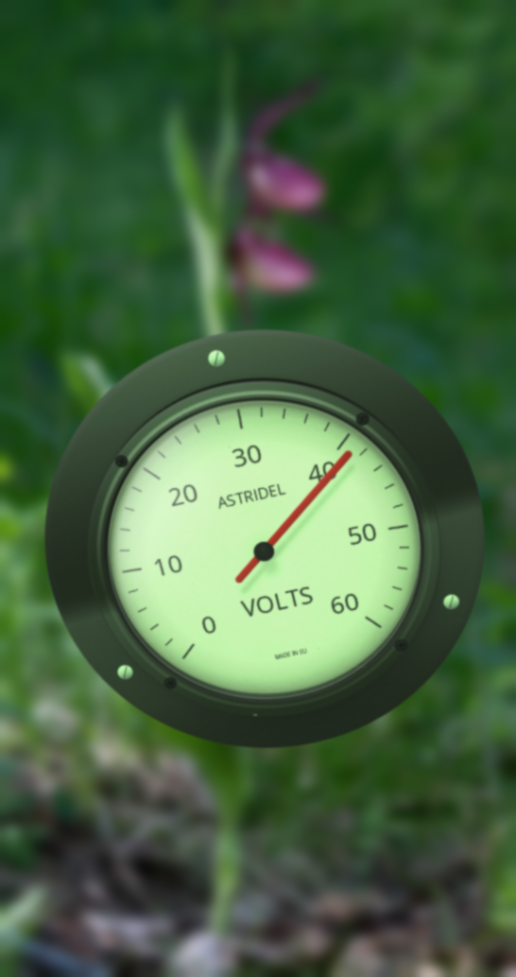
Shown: 41
